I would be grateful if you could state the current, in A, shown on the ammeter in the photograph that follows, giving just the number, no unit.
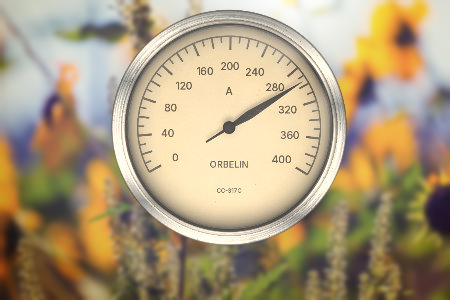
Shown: 295
